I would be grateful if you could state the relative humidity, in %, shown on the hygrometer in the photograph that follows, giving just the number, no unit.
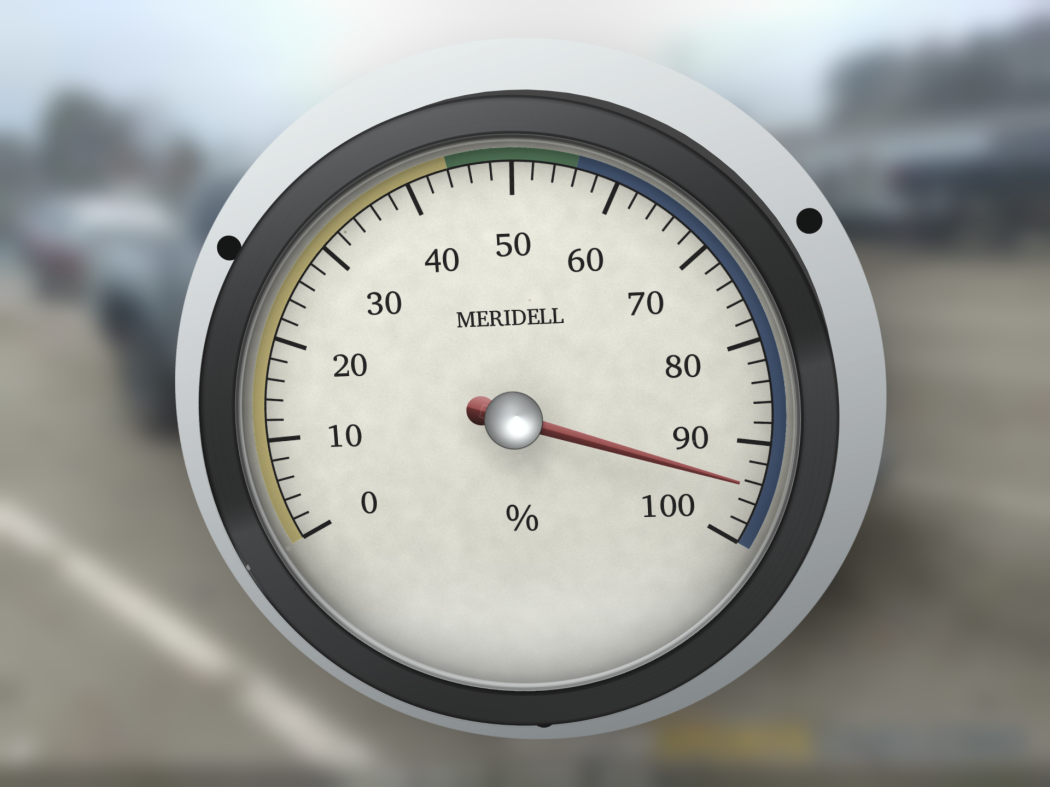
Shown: 94
